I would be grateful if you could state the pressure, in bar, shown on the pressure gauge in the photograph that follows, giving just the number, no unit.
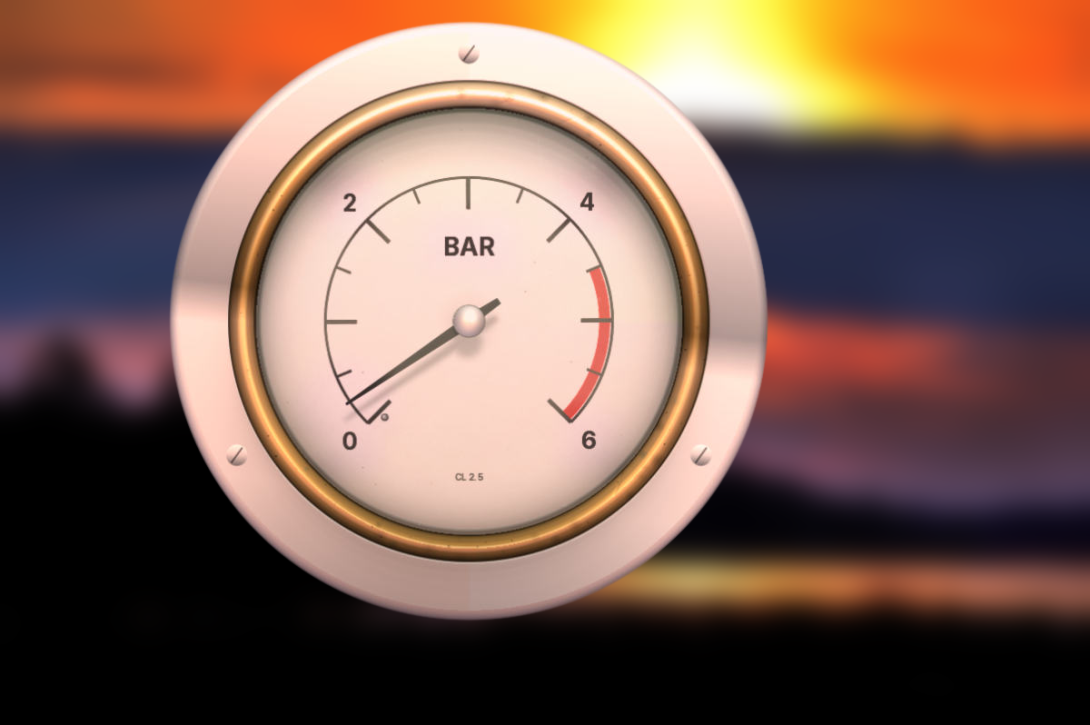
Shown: 0.25
